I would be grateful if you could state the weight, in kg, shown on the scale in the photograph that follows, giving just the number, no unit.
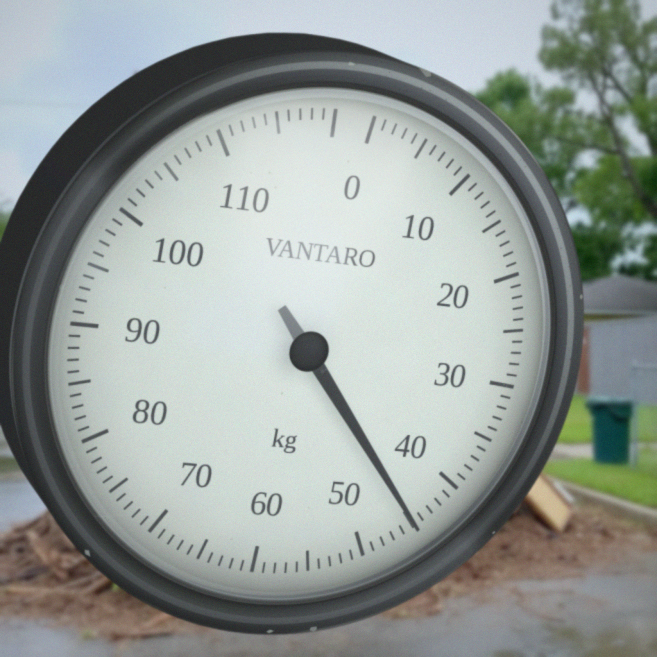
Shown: 45
